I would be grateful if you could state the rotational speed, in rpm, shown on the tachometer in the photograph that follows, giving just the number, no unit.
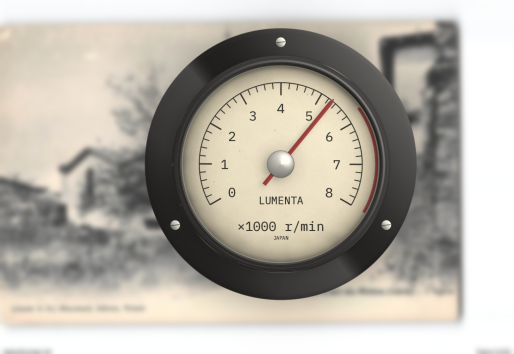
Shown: 5300
